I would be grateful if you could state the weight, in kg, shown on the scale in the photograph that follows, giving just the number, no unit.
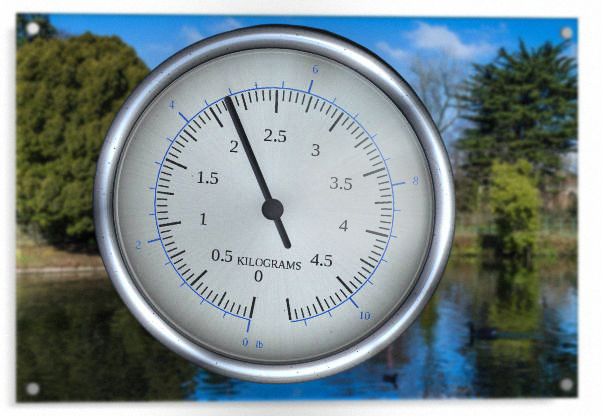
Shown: 2.15
